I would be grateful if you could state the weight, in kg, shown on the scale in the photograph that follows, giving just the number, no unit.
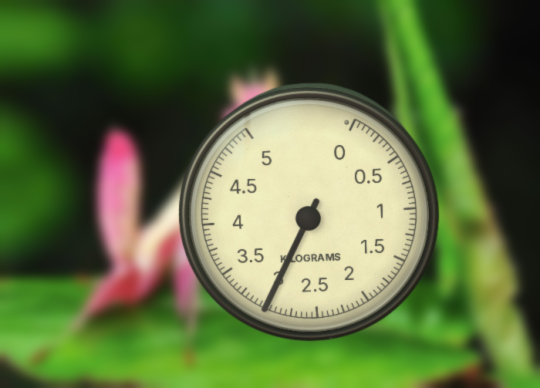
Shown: 3
